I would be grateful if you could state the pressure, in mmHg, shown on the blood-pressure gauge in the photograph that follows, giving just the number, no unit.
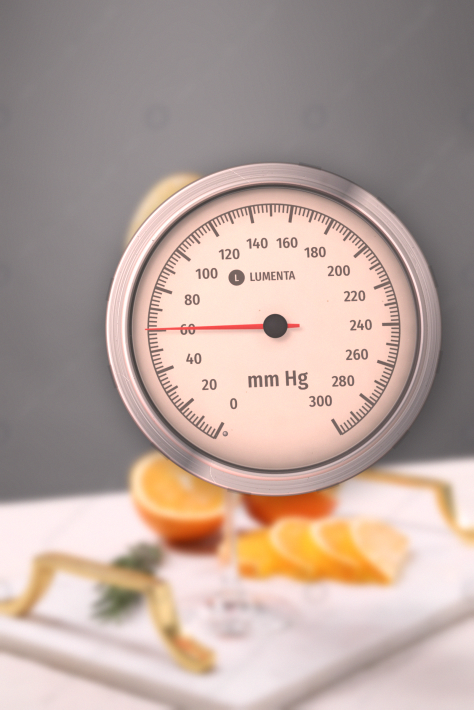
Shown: 60
